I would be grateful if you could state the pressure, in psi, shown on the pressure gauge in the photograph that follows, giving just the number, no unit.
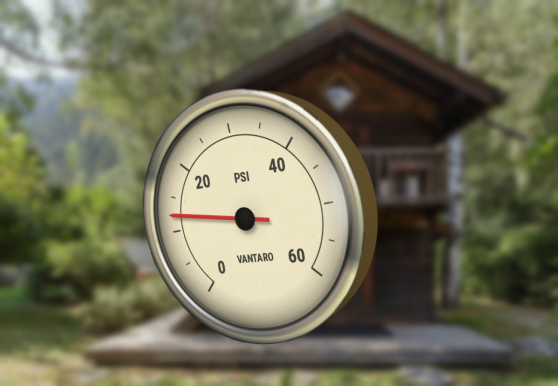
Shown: 12.5
